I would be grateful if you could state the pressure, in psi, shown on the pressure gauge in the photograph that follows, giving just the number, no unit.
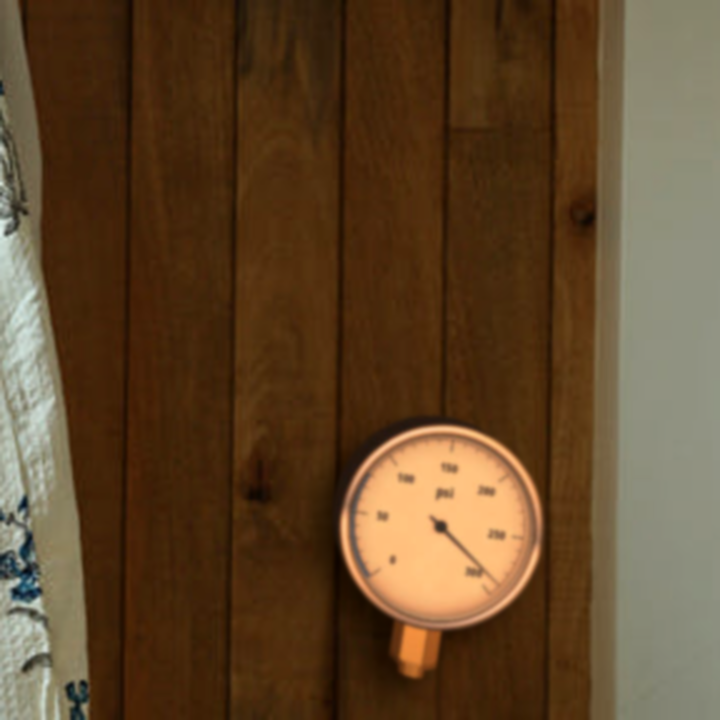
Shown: 290
